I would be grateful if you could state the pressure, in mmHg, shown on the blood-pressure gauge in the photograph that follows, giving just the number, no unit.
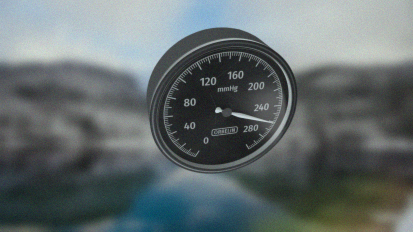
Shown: 260
